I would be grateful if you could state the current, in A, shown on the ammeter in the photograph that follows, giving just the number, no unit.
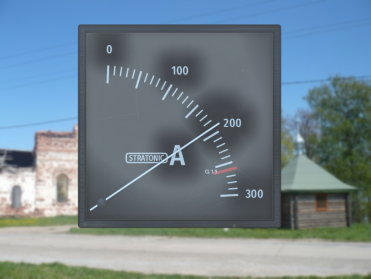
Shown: 190
